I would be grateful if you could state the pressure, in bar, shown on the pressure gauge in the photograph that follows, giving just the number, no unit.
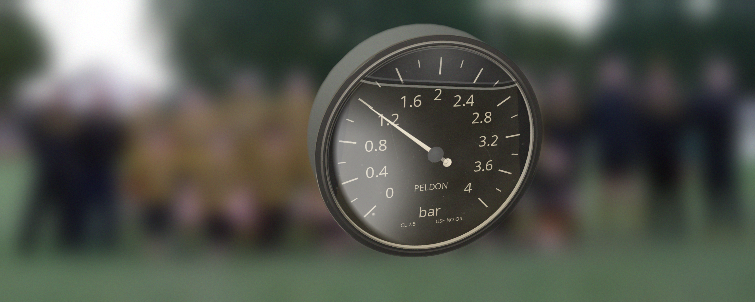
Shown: 1.2
